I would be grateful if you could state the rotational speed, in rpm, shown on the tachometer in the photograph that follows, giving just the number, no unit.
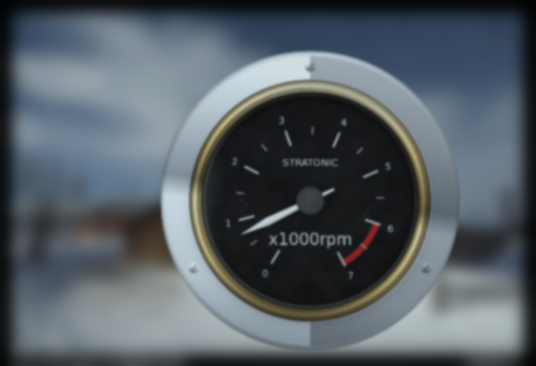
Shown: 750
